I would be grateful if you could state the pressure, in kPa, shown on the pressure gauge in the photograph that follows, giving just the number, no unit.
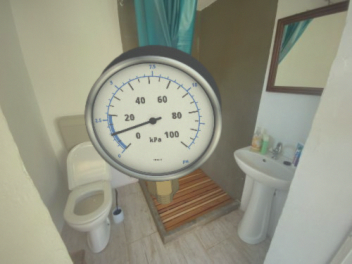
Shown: 10
